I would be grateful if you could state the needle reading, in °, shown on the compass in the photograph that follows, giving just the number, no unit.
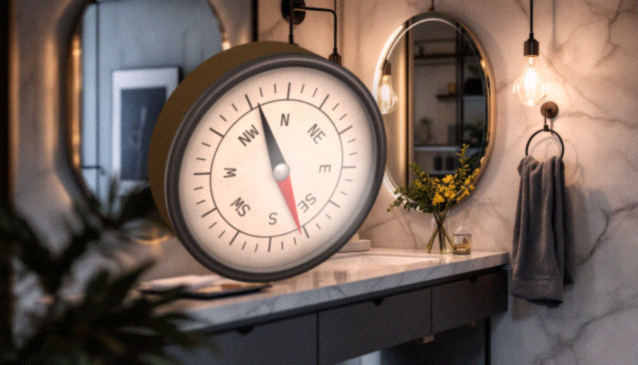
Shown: 155
